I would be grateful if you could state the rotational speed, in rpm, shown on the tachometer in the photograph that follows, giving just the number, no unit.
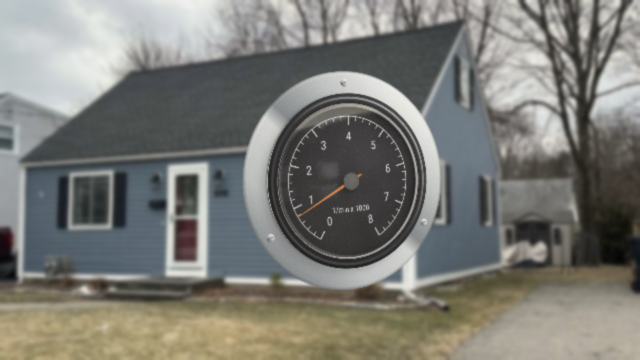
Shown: 800
